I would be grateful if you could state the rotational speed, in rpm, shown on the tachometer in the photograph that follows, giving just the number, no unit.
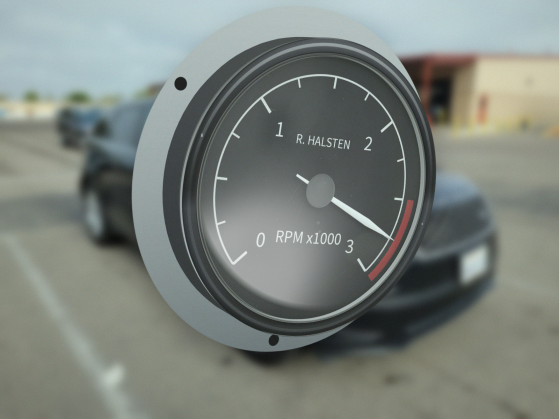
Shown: 2750
